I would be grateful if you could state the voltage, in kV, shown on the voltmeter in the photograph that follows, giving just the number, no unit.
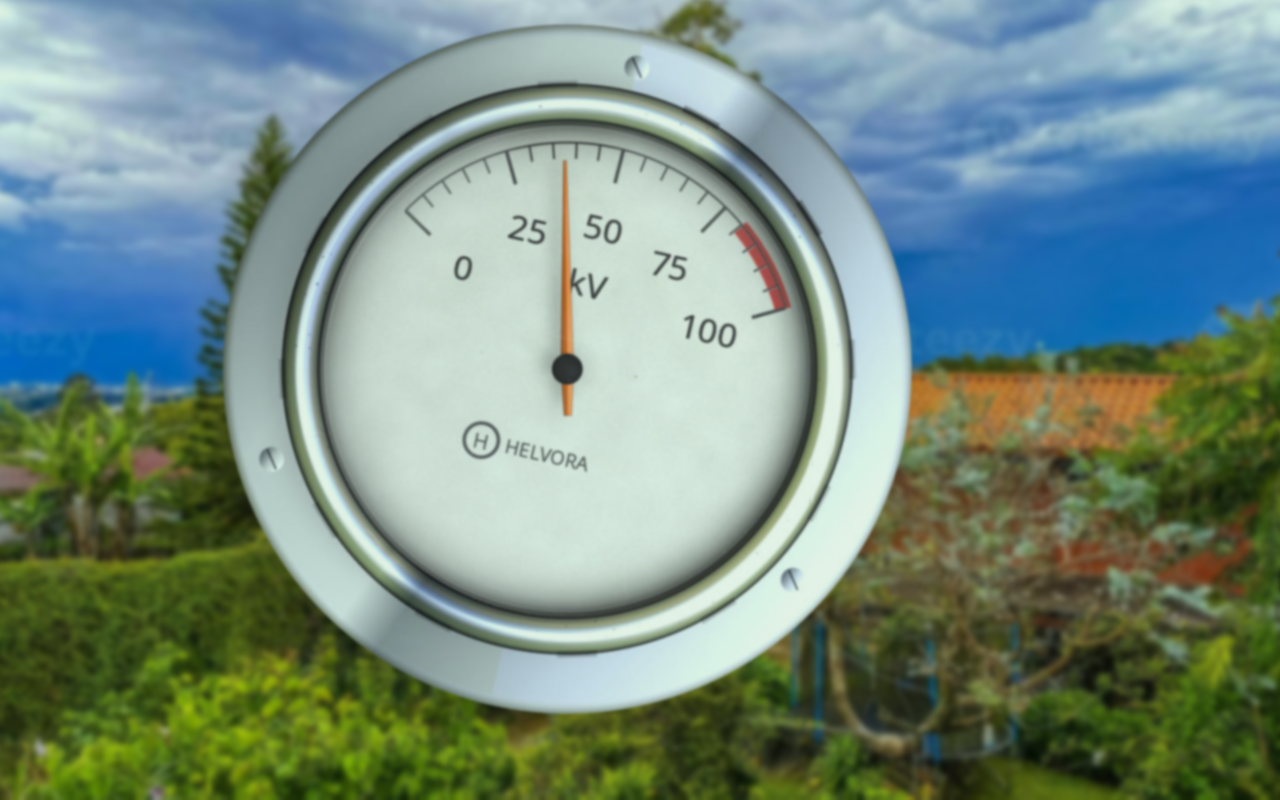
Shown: 37.5
